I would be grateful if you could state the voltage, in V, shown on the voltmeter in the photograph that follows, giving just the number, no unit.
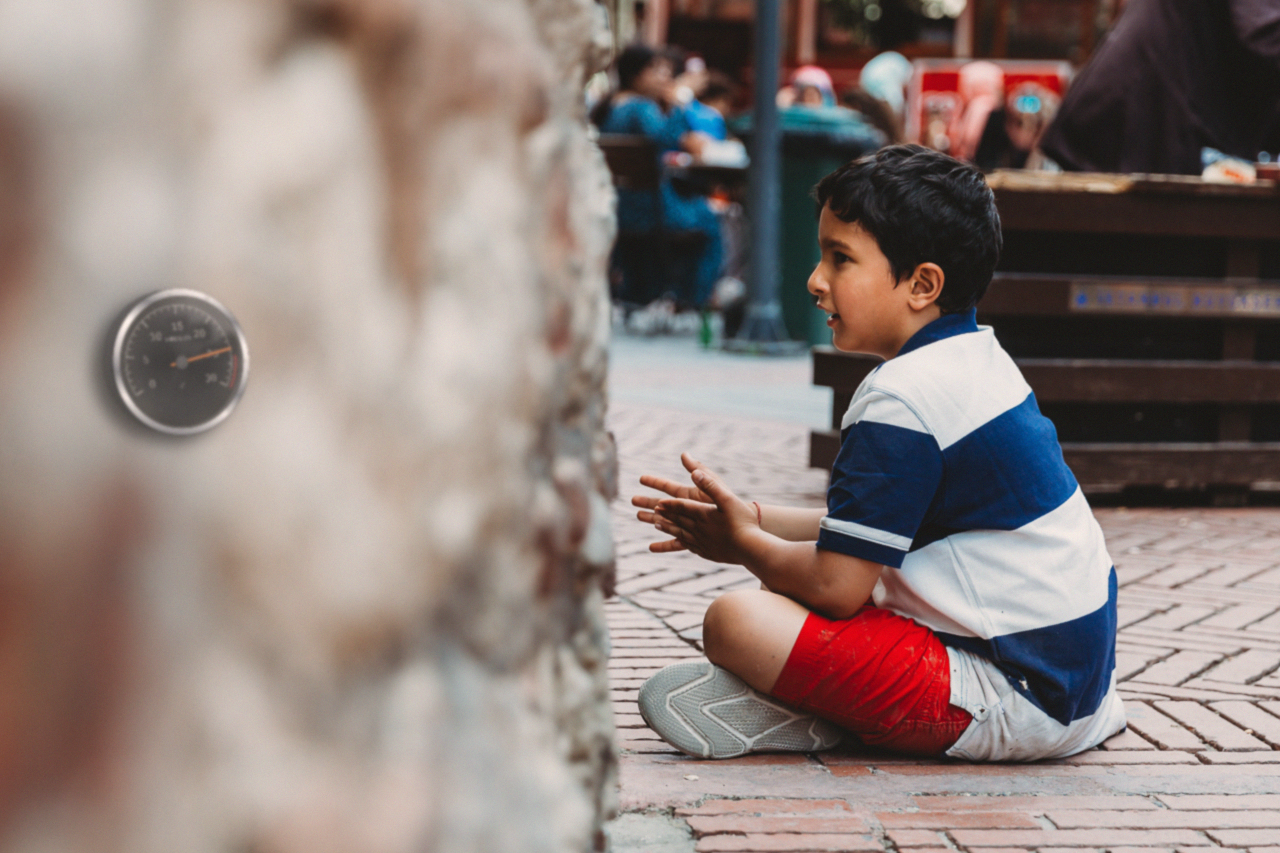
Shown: 25
